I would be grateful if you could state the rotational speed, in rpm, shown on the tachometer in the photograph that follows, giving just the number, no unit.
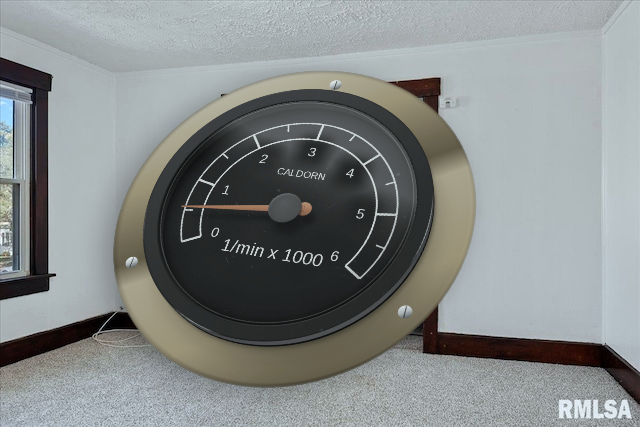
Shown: 500
